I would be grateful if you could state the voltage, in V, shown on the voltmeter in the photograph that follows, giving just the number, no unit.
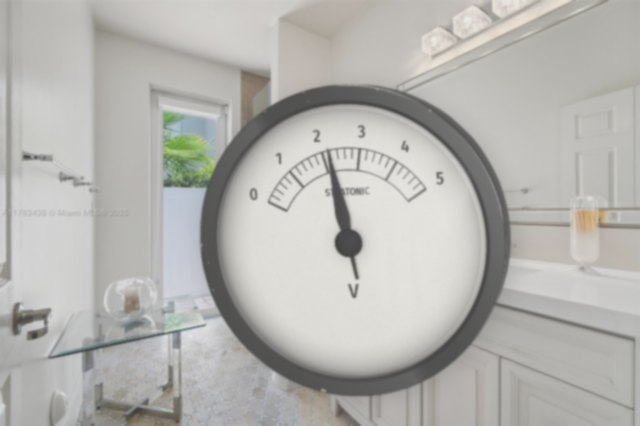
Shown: 2.2
